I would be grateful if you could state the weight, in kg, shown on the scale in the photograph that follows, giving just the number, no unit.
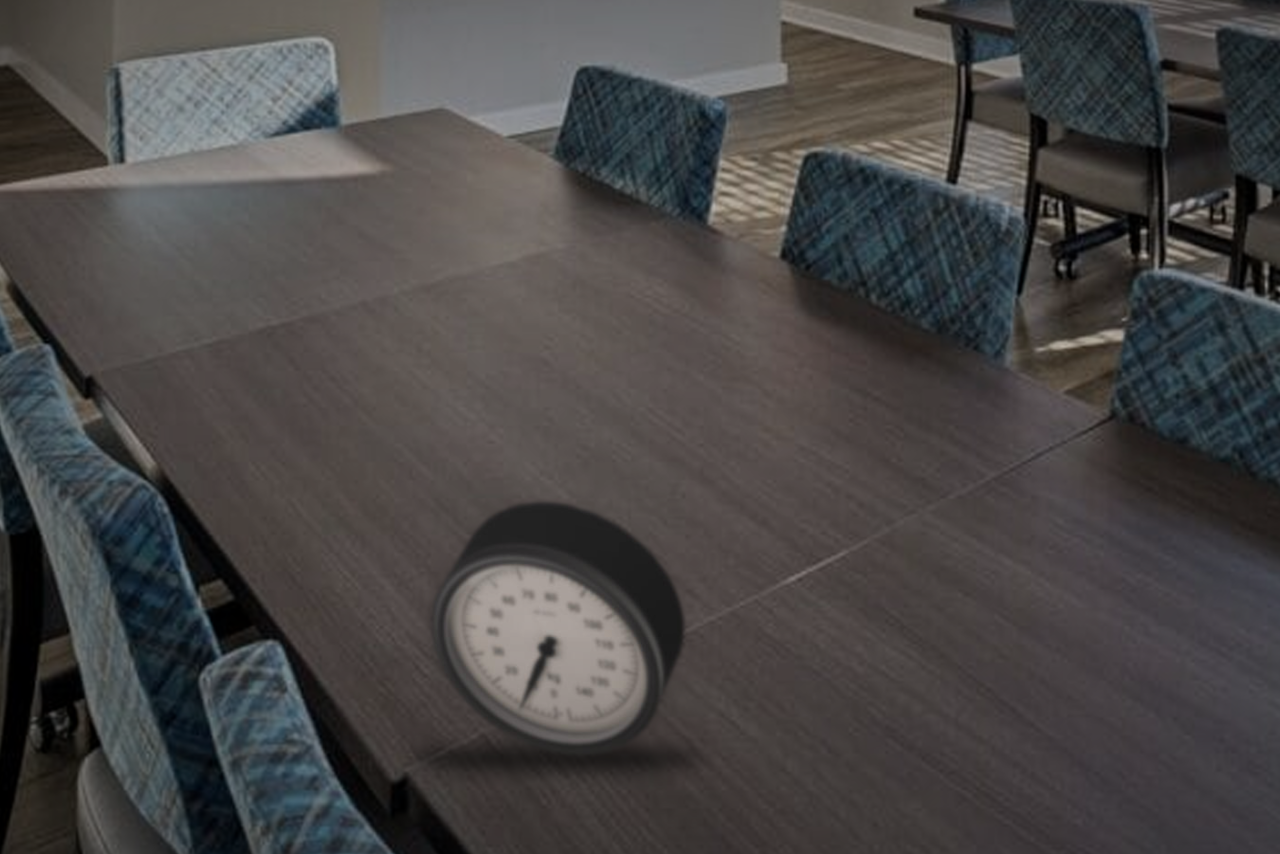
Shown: 10
